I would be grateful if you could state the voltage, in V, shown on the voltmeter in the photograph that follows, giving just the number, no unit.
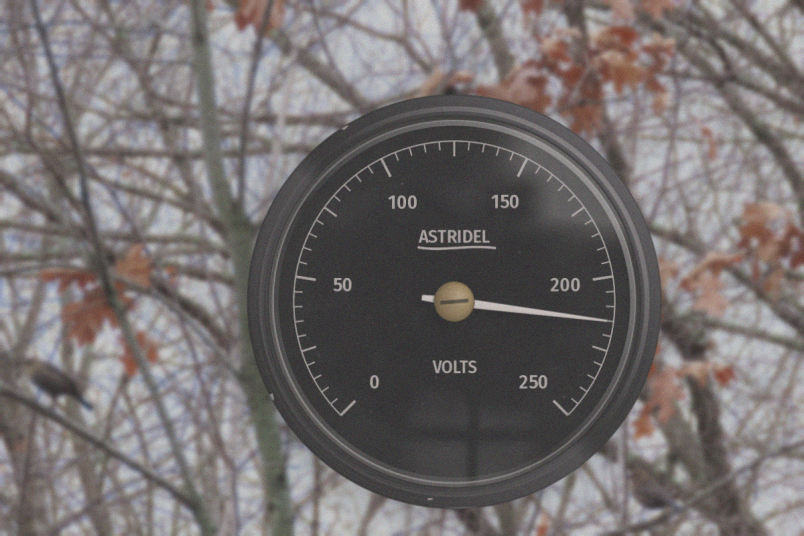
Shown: 215
